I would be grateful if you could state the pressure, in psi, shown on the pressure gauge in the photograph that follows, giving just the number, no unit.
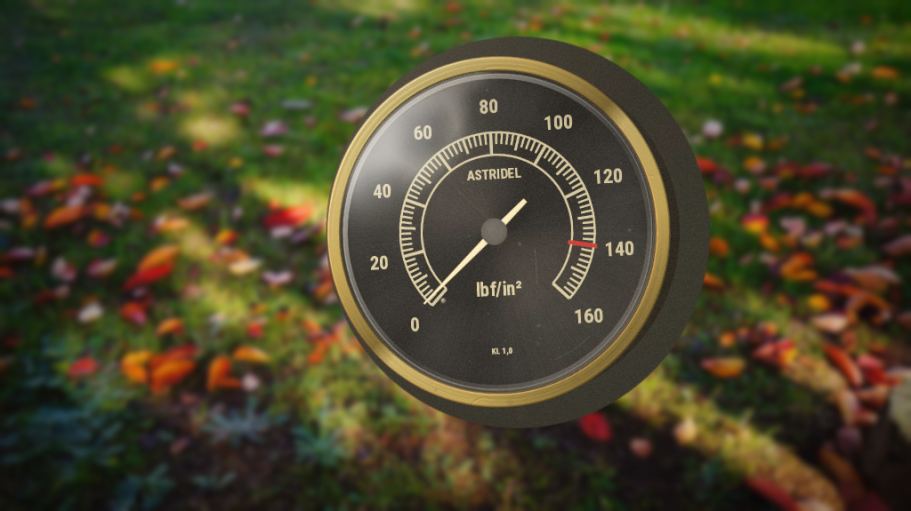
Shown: 2
